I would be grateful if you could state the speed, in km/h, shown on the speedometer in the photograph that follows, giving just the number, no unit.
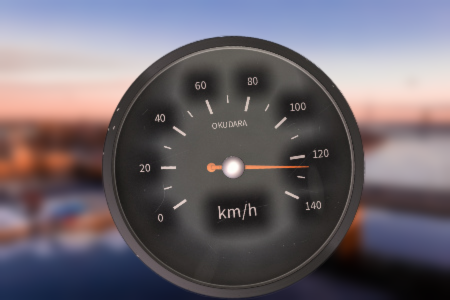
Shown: 125
